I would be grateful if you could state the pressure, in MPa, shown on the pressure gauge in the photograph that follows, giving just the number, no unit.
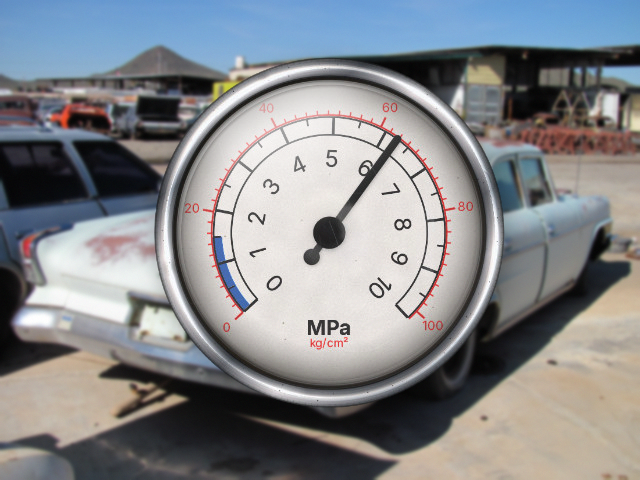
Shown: 6.25
